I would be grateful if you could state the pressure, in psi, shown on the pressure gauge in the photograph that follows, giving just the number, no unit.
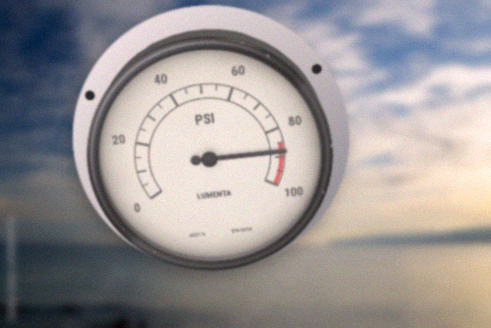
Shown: 87.5
